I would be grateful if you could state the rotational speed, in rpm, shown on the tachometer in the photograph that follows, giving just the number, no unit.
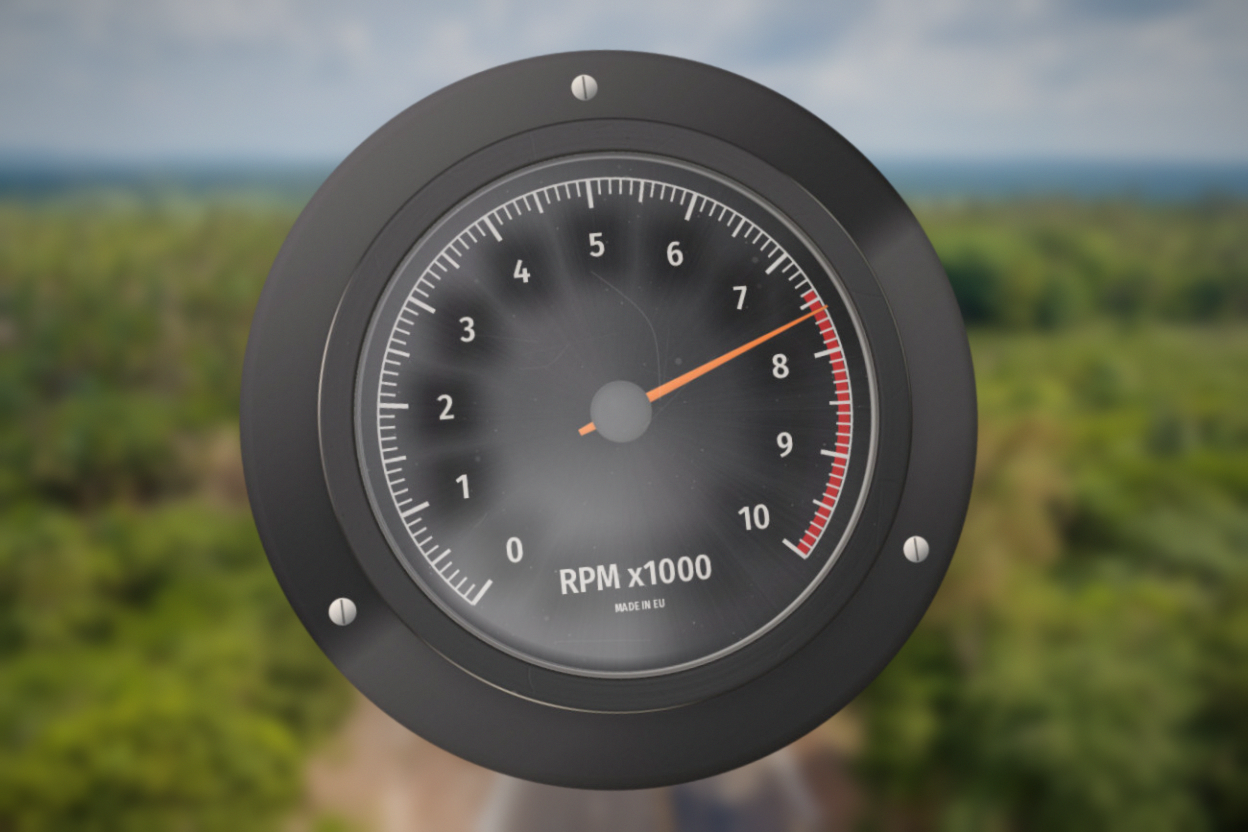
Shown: 7600
